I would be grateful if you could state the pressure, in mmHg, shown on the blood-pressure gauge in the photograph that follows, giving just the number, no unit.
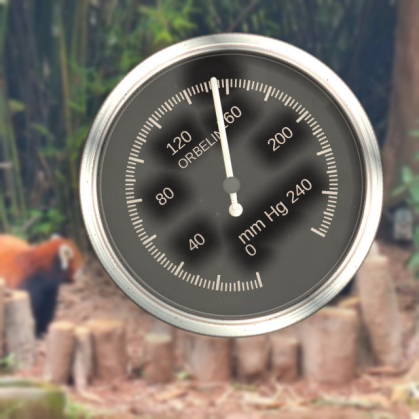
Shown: 154
